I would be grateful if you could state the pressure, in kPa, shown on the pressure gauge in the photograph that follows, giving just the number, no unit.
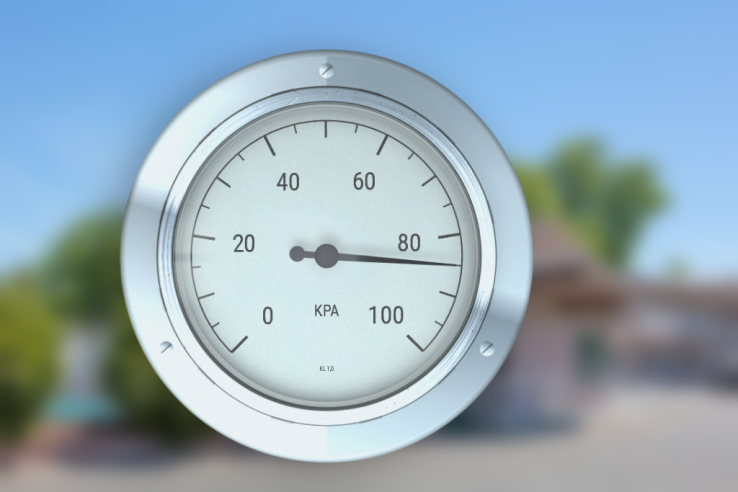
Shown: 85
